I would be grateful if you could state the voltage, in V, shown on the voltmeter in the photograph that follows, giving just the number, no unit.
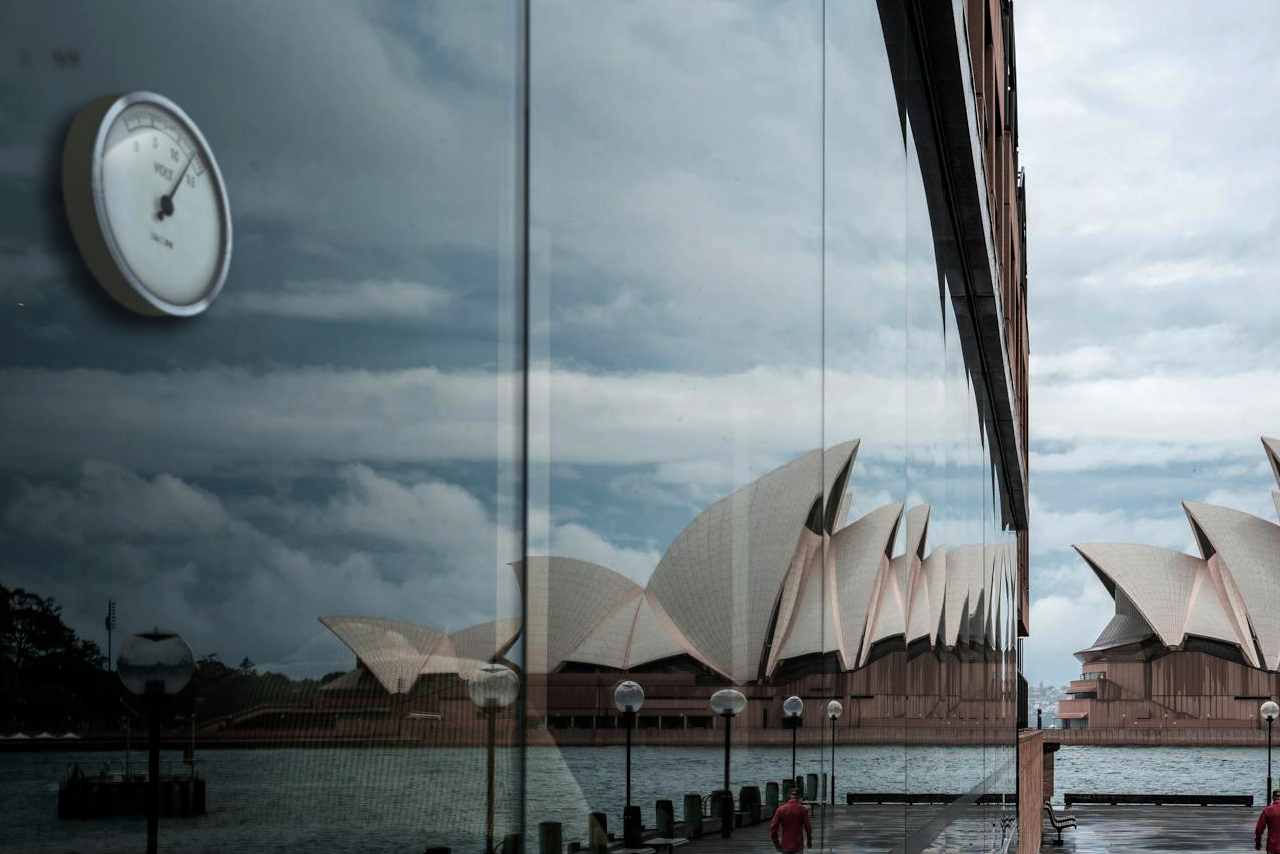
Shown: 12.5
